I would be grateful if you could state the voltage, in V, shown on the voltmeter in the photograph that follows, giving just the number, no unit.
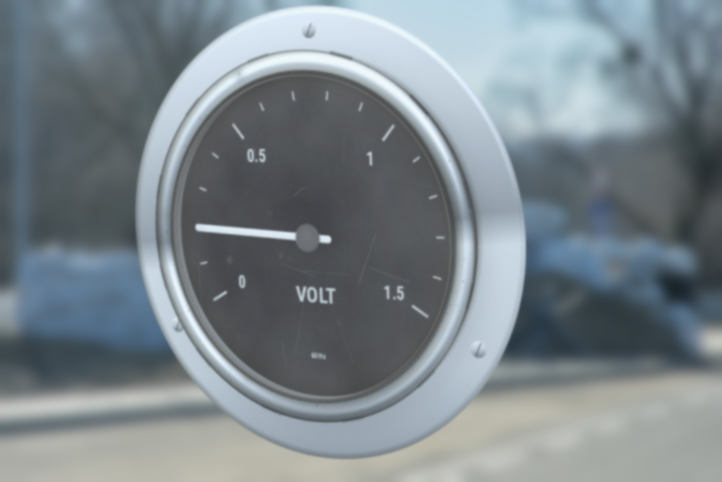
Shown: 0.2
